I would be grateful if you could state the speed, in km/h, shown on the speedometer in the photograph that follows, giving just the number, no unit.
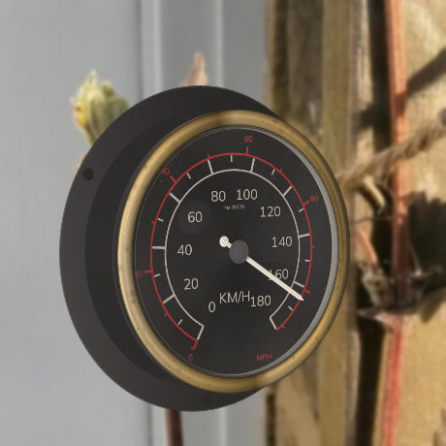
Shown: 165
